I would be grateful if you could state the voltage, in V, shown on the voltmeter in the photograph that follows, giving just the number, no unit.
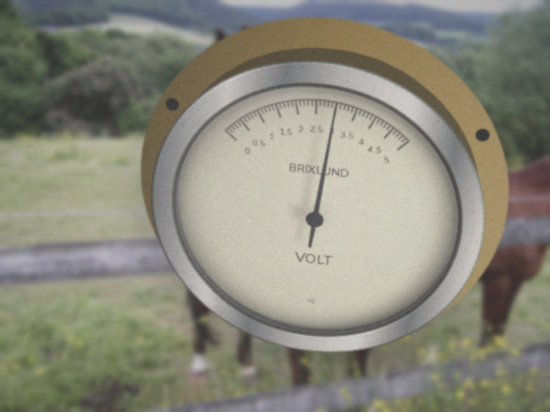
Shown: 3
